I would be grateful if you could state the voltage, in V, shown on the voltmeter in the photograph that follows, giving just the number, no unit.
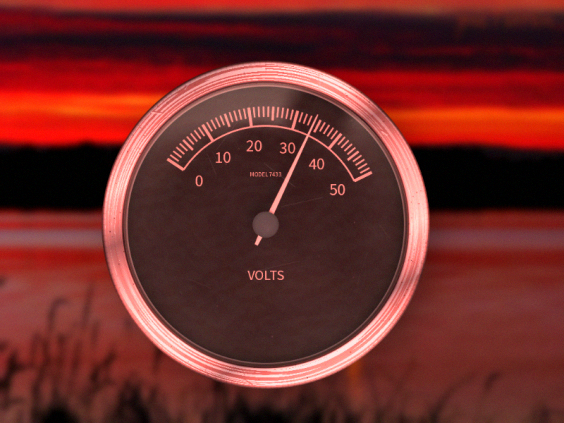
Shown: 34
